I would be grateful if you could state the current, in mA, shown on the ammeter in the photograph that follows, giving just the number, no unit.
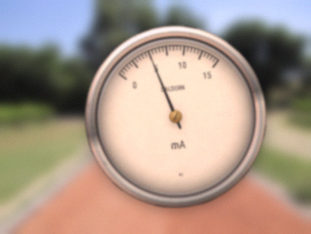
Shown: 5
